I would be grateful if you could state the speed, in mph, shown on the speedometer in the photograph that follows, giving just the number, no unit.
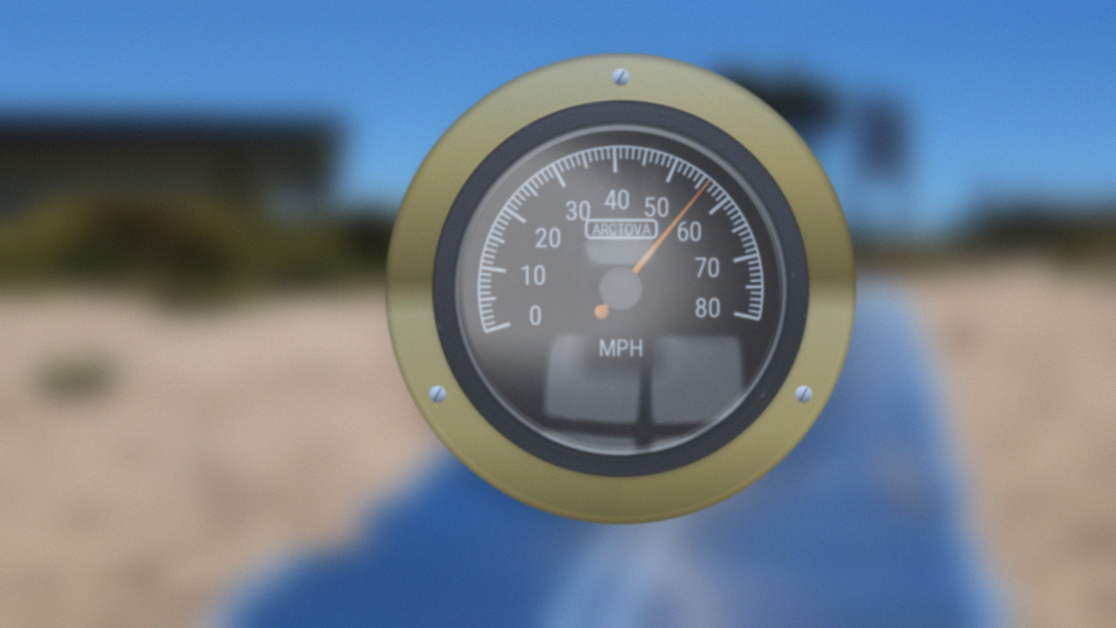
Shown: 56
